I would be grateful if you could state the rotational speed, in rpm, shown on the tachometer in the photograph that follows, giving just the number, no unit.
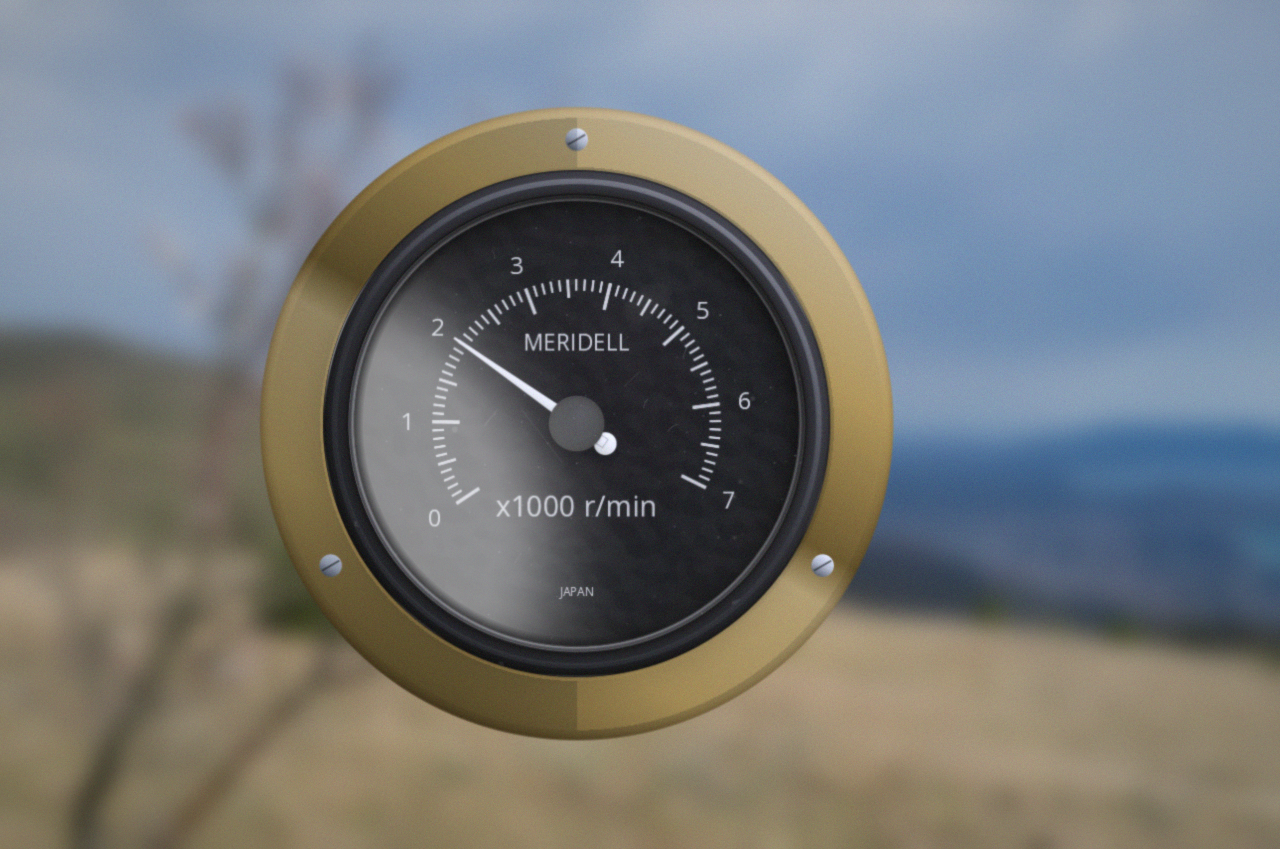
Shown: 2000
